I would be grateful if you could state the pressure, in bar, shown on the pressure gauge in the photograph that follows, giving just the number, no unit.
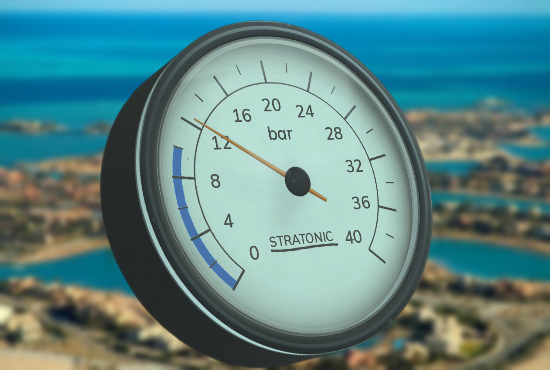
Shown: 12
